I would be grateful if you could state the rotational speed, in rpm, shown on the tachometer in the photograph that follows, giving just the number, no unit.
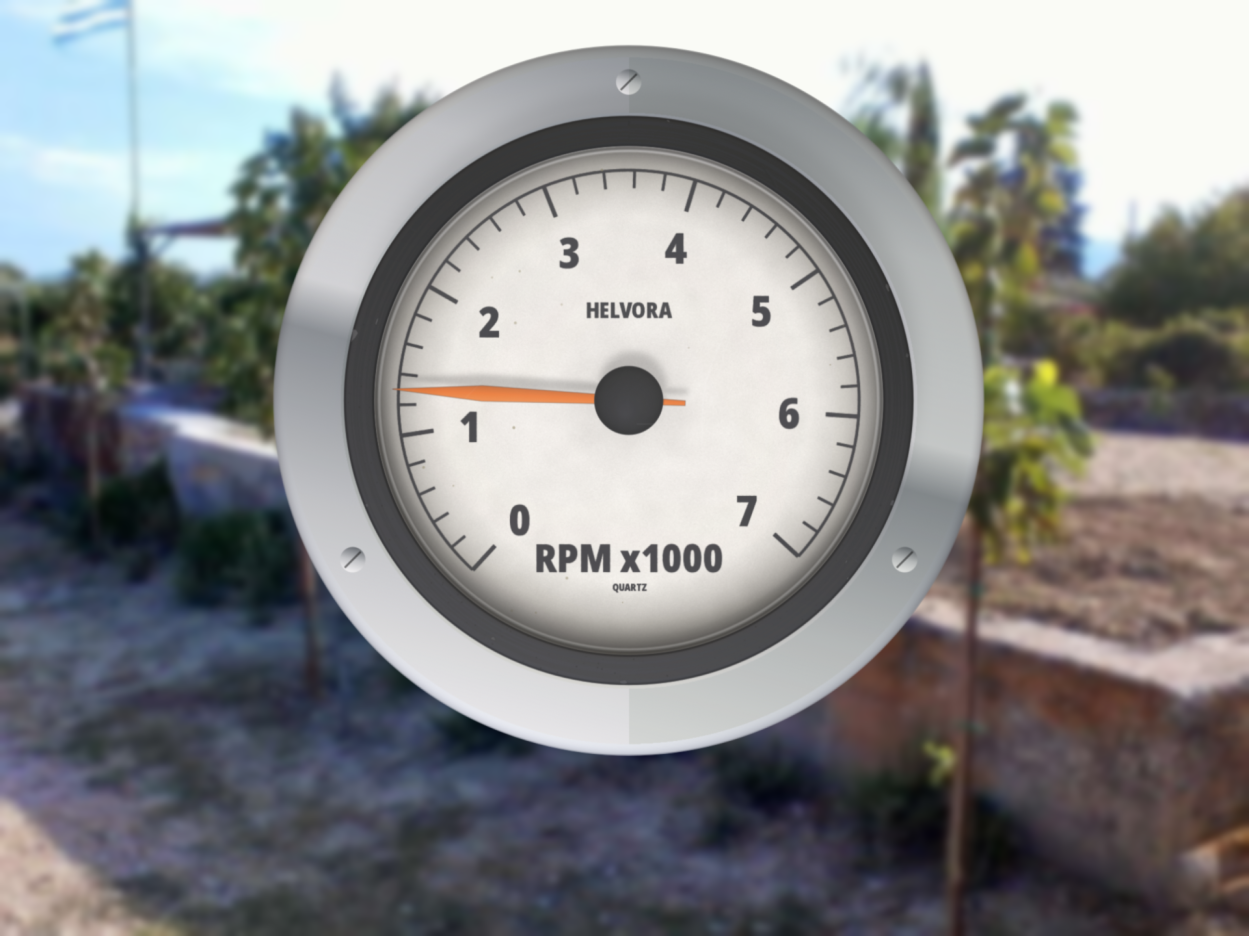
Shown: 1300
